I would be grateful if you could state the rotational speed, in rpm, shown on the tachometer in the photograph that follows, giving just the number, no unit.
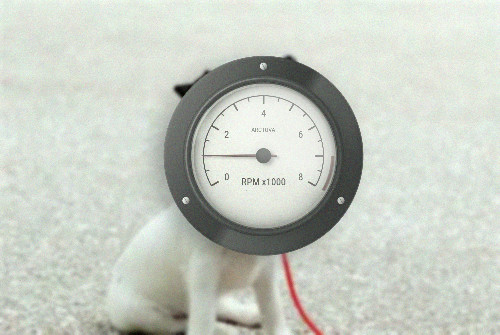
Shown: 1000
